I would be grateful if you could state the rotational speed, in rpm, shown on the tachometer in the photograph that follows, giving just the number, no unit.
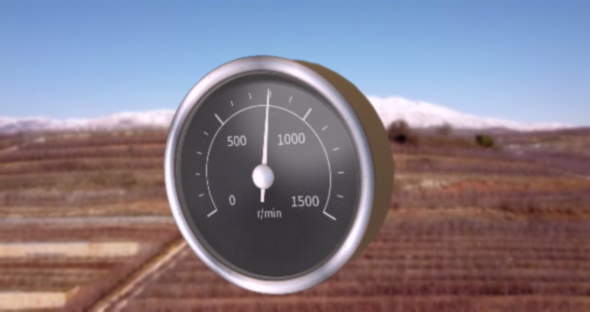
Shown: 800
